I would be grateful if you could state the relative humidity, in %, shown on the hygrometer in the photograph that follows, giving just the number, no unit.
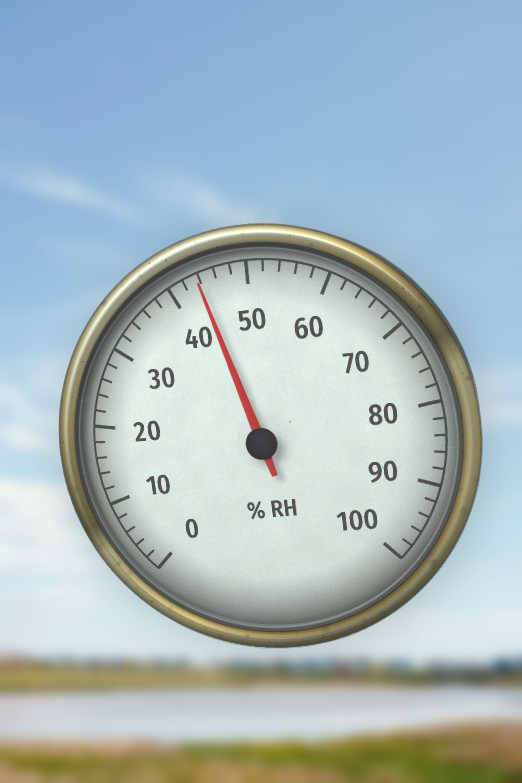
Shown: 44
